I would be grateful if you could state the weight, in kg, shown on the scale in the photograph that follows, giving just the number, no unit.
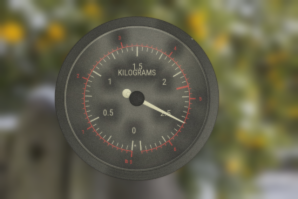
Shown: 2.5
